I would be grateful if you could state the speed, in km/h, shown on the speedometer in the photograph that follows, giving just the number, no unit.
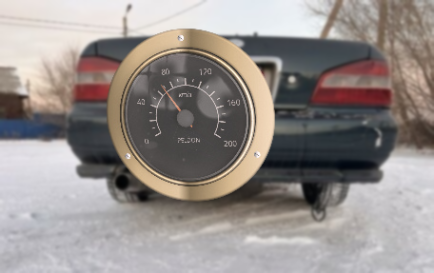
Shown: 70
